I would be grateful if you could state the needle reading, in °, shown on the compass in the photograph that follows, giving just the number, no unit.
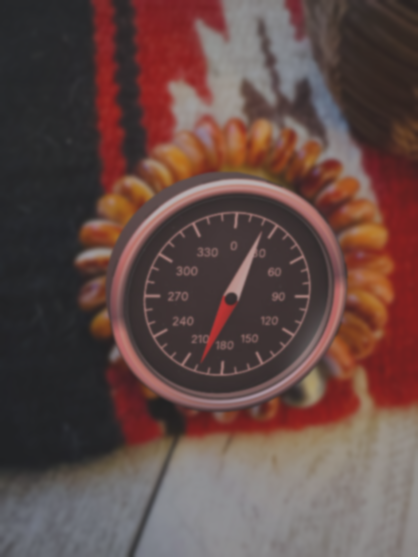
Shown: 200
